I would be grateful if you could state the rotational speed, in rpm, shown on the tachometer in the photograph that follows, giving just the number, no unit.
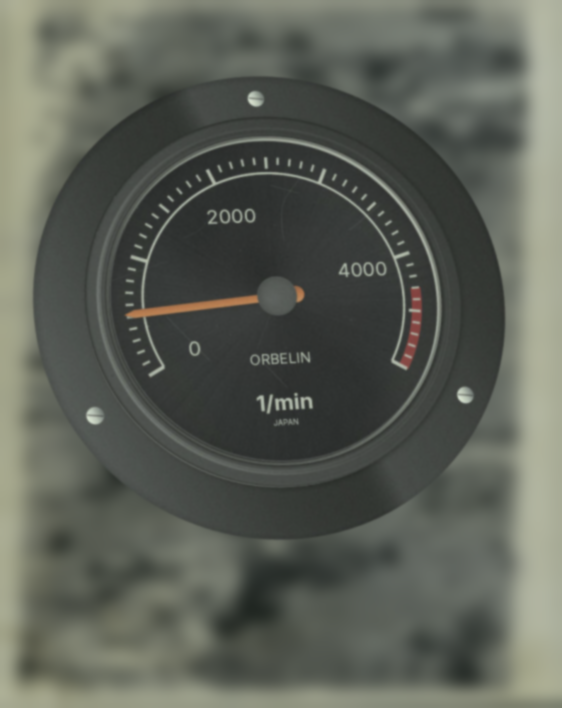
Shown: 500
